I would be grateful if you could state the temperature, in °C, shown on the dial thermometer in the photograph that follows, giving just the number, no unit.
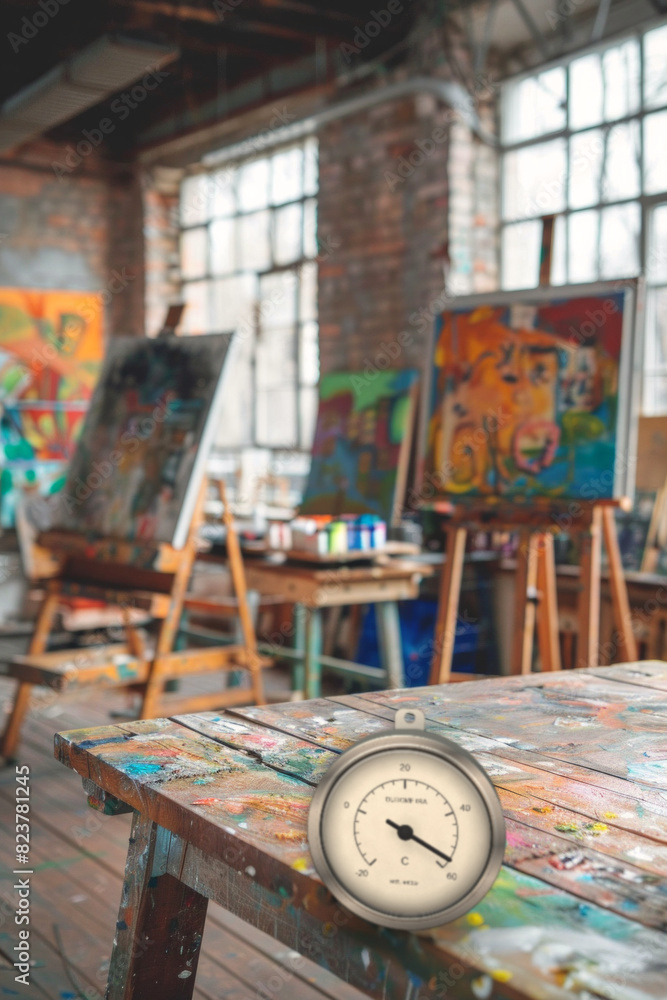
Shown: 56
